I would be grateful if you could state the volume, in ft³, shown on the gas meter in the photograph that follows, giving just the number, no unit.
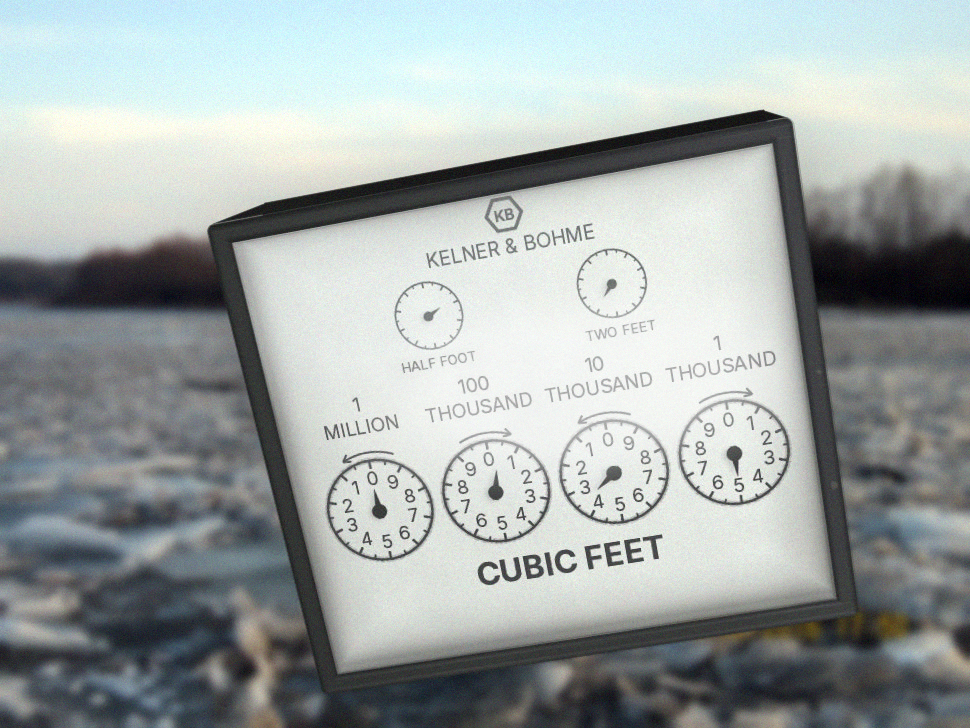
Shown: 3500
